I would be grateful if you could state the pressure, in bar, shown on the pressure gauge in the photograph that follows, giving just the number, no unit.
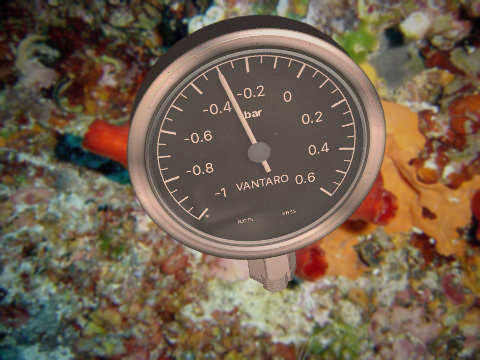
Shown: -0.3
